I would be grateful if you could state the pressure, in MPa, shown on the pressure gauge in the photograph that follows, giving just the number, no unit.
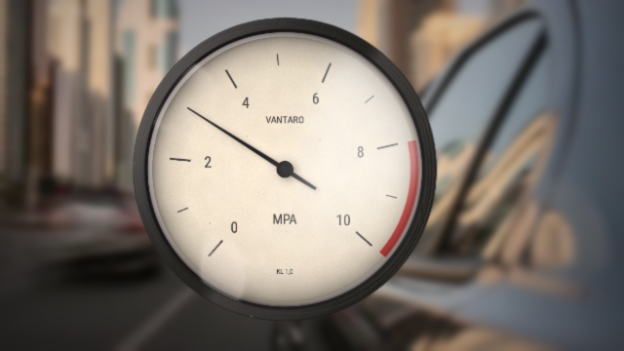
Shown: 3
